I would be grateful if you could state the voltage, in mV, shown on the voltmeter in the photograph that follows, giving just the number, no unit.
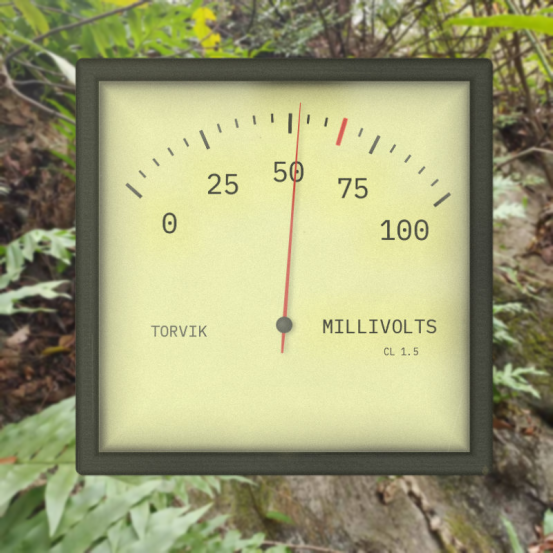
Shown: 52.5
